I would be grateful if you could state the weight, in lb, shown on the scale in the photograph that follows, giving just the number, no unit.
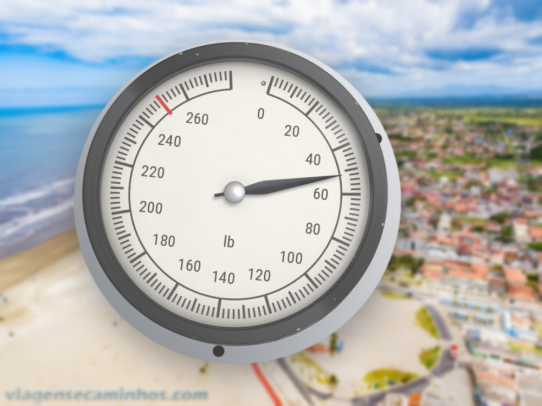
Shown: 52
